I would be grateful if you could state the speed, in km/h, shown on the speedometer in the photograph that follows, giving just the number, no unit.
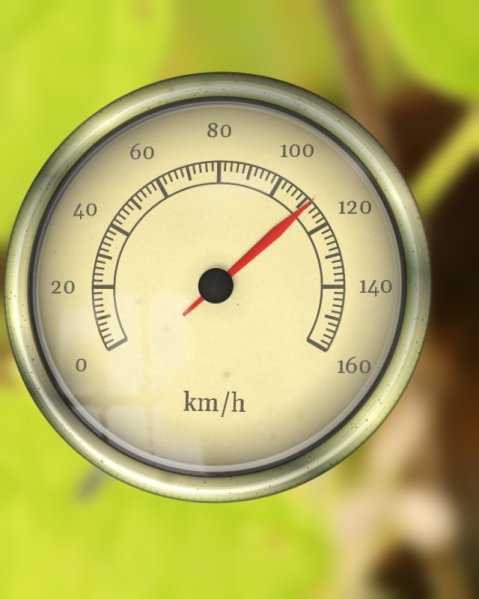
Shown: 112
